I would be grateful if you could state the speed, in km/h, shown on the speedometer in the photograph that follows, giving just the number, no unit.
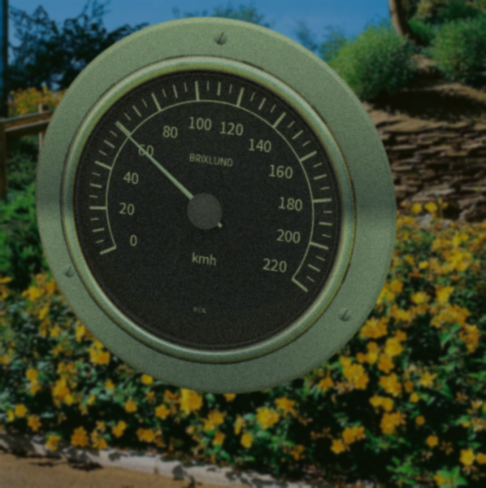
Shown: 60
